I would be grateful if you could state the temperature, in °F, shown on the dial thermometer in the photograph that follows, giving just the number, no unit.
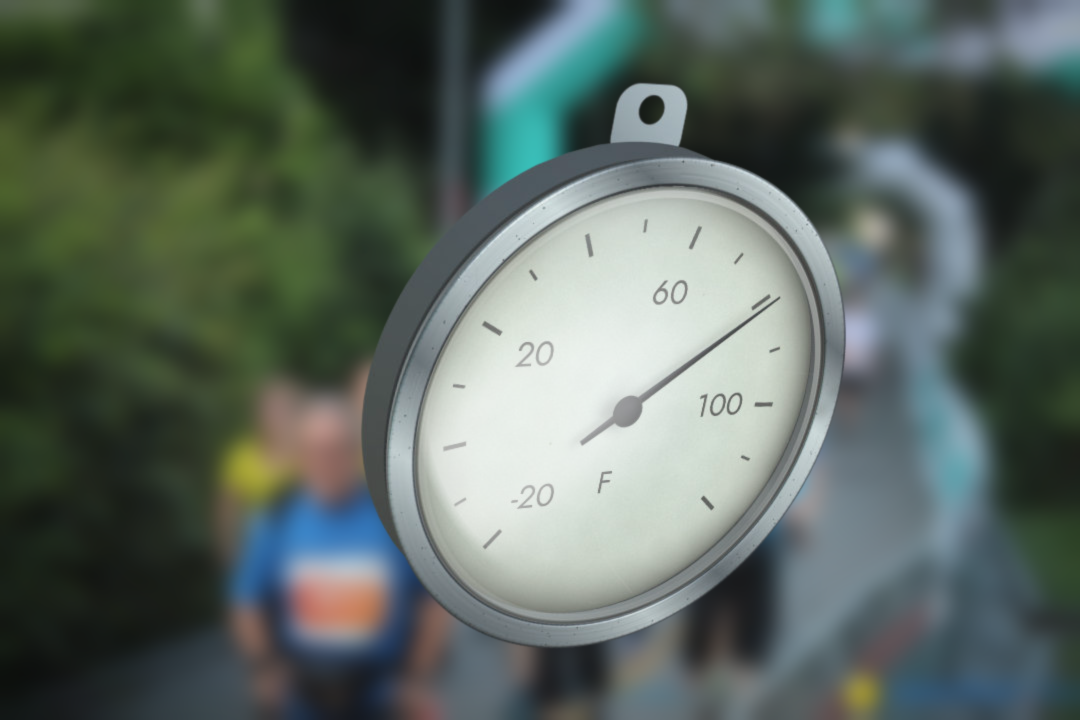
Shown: 80
